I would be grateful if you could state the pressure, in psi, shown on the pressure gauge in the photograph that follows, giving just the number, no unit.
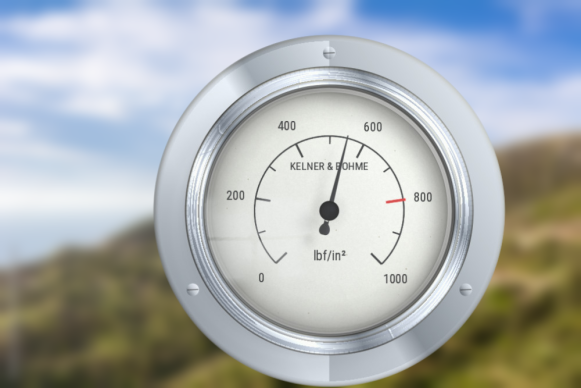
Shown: 550
